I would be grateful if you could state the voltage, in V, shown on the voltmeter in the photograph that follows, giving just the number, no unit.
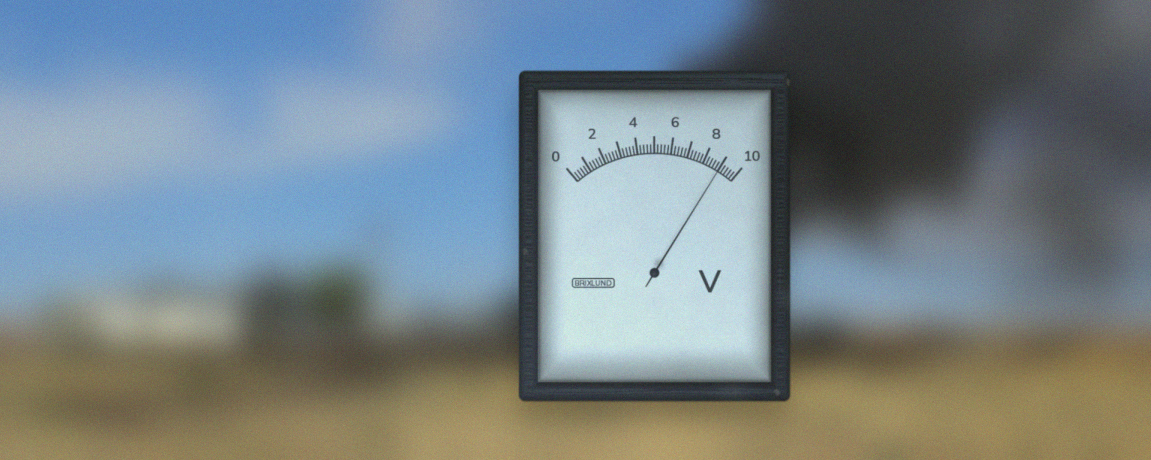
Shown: 9
